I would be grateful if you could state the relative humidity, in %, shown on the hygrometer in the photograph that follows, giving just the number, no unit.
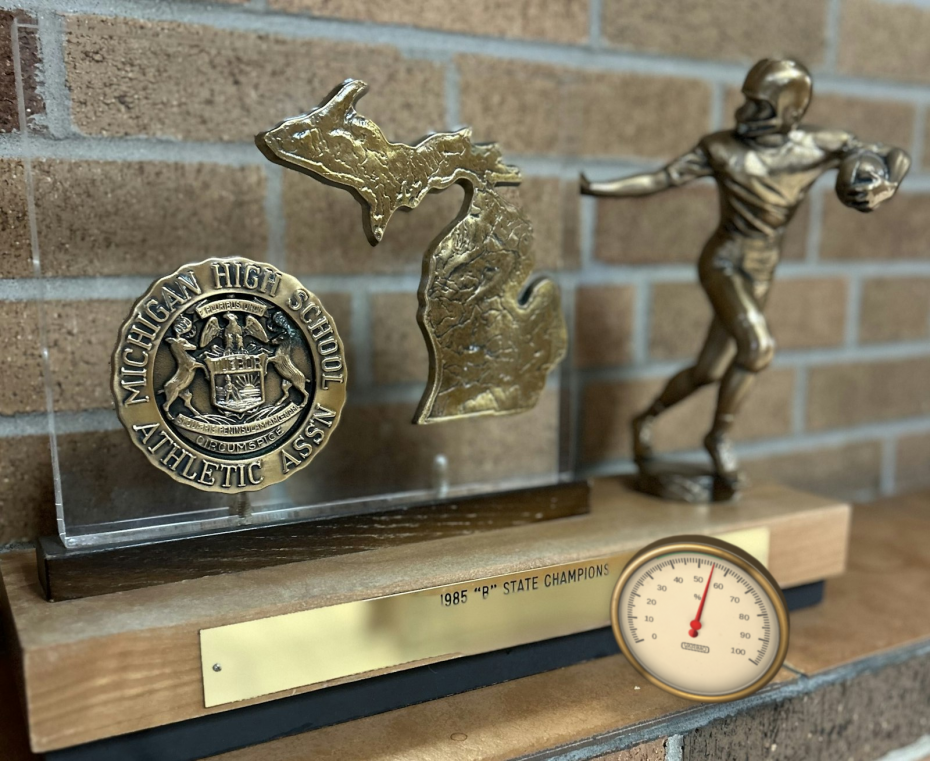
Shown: 55
